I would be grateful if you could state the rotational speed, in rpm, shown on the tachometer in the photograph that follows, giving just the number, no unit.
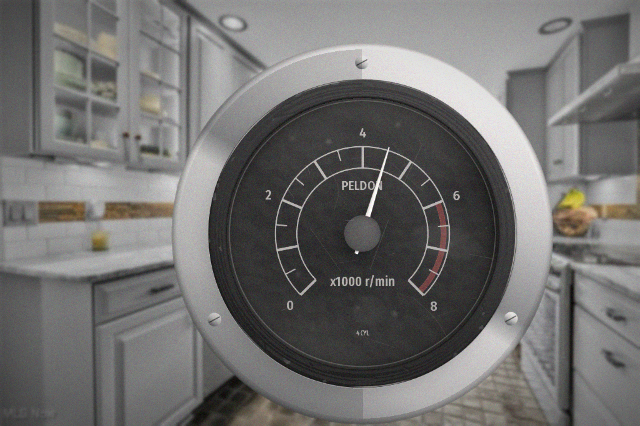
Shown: 4500
